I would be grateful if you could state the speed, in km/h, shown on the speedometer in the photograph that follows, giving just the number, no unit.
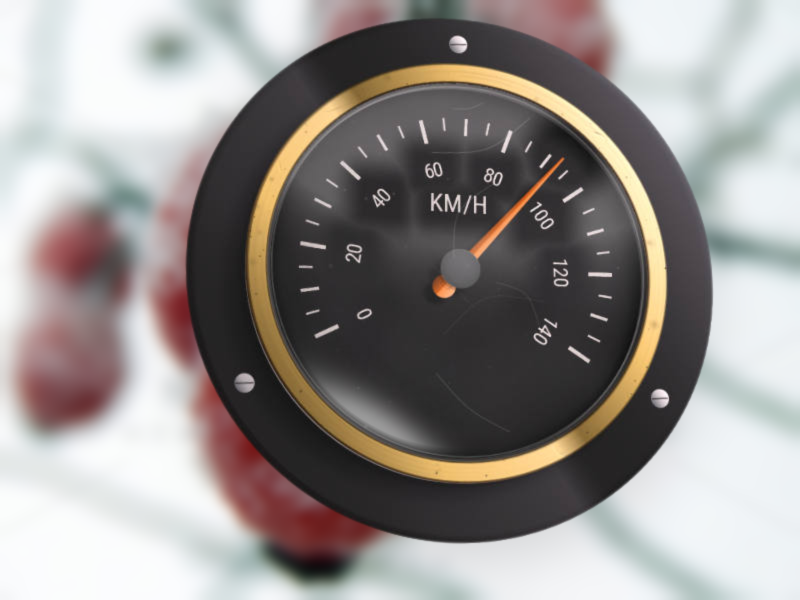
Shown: 92.5
